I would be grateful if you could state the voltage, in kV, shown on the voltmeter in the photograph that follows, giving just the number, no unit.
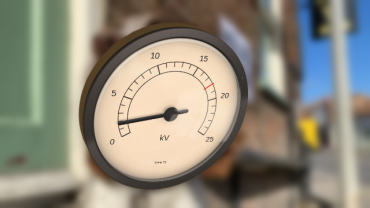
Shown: 2
